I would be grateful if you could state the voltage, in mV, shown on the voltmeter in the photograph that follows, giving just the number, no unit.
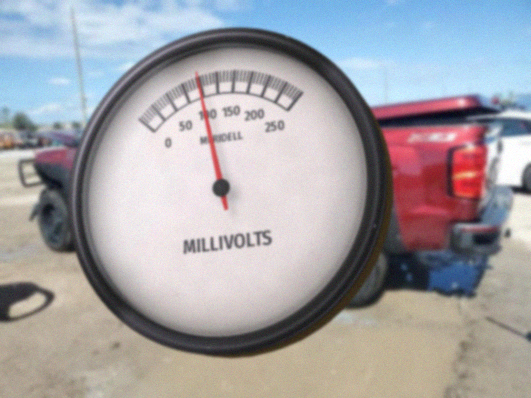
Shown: 100
